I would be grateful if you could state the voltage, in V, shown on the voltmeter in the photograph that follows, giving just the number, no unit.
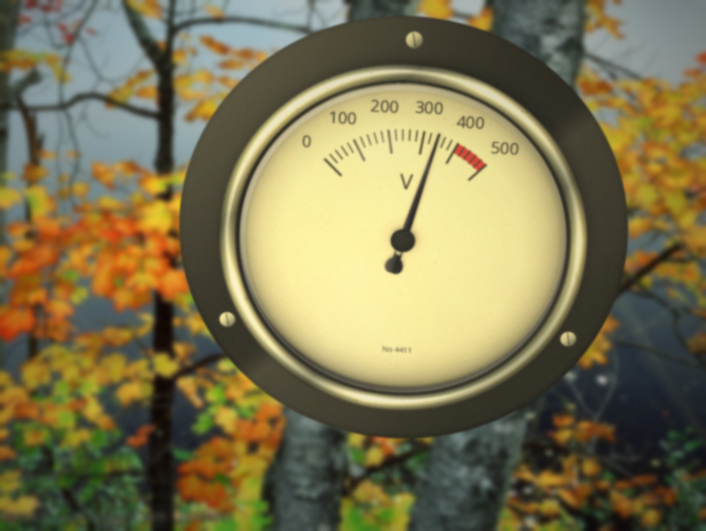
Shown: 340
